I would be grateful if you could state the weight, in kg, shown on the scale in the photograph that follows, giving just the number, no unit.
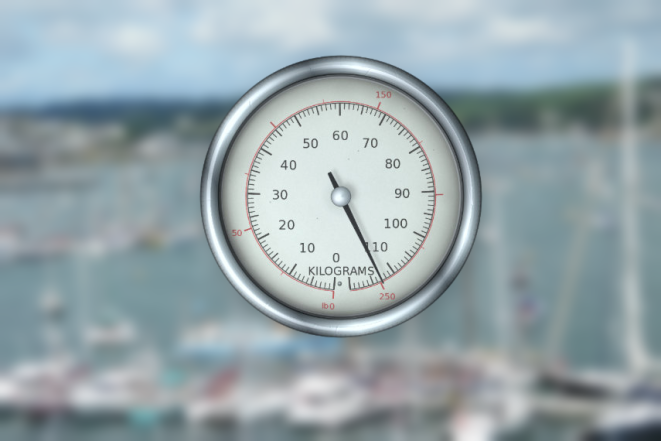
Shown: 113
